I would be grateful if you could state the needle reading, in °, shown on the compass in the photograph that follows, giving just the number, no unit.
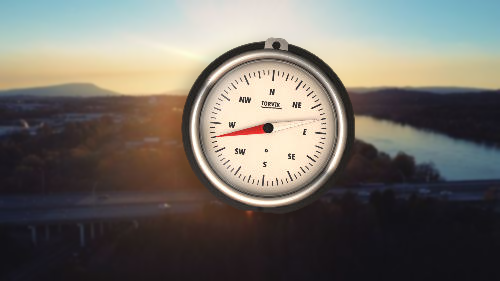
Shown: 255
